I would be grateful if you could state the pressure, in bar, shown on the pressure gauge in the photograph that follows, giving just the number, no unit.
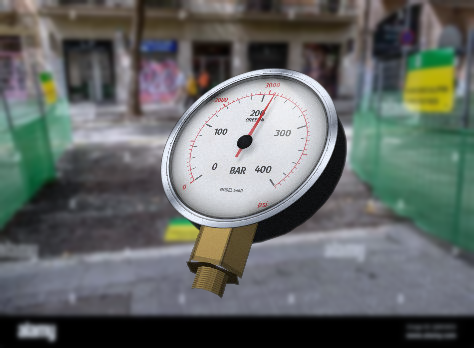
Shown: 220
